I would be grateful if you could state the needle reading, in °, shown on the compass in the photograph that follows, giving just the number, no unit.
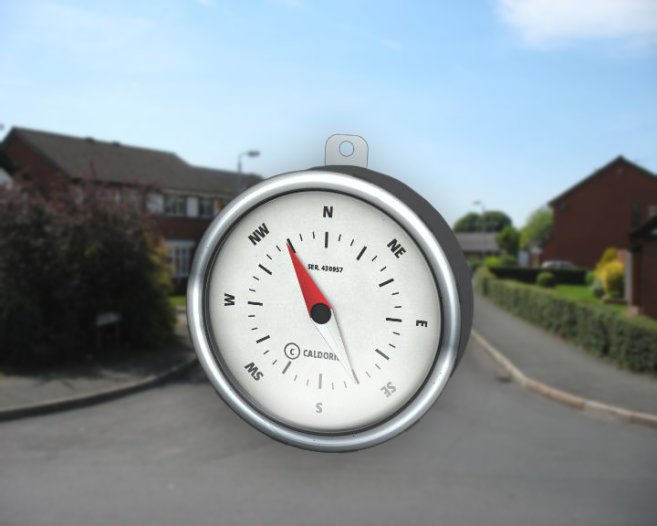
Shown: 330
